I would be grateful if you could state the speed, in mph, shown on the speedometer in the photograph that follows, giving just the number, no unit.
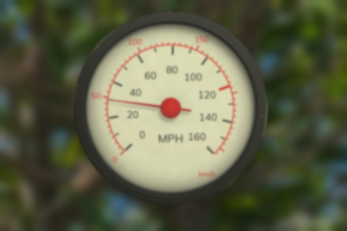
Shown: 30
